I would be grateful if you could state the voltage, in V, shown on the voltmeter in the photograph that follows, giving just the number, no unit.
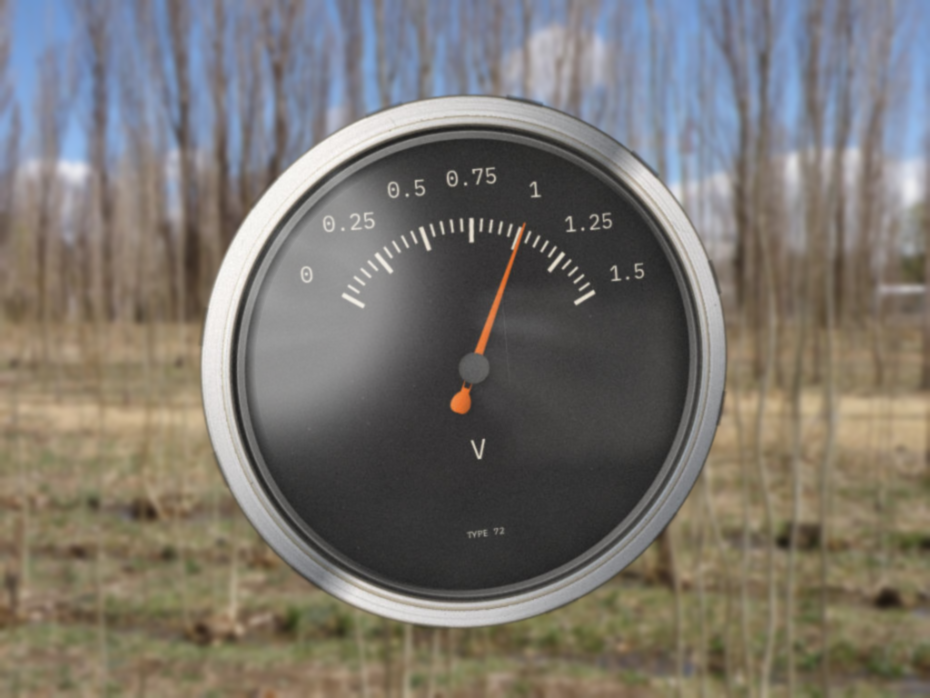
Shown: 1
